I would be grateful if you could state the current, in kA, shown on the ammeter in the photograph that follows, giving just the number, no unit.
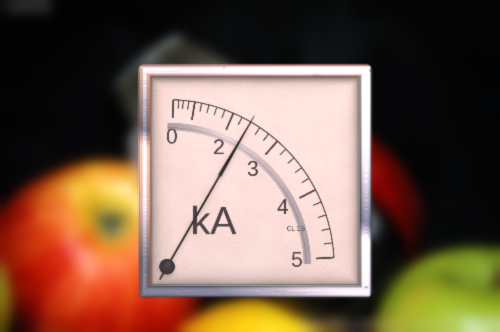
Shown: 2.4
